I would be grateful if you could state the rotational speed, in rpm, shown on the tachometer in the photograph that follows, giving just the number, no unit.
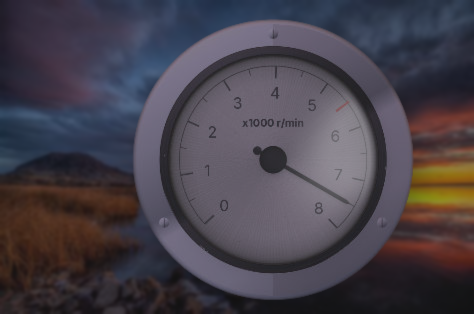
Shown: 7500
